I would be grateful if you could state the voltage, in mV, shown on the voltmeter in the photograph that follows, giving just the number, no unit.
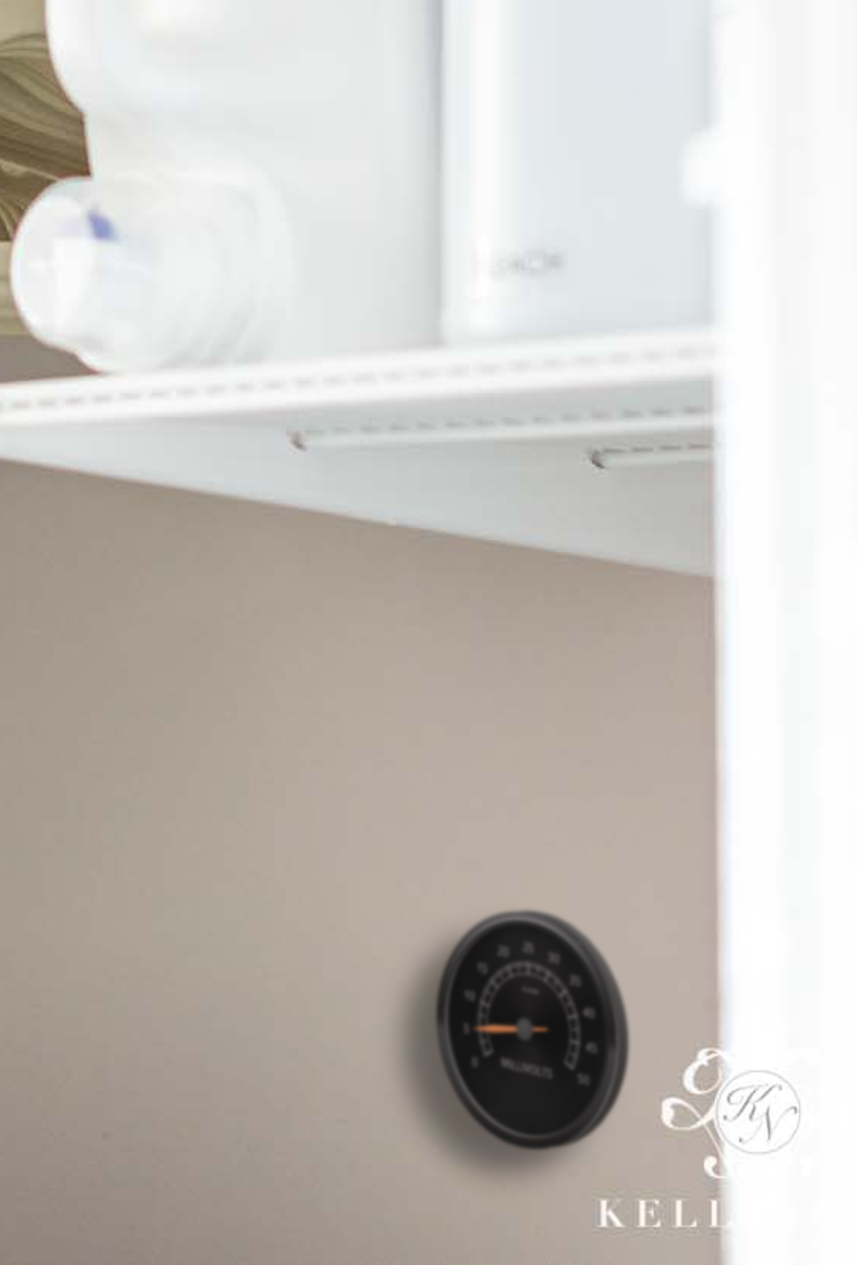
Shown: 5
